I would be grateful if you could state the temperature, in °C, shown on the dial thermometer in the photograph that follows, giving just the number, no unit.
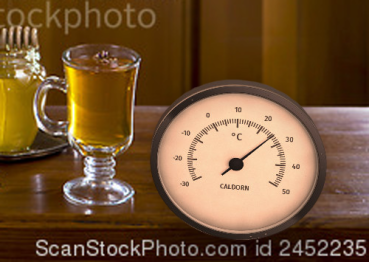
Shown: 25
